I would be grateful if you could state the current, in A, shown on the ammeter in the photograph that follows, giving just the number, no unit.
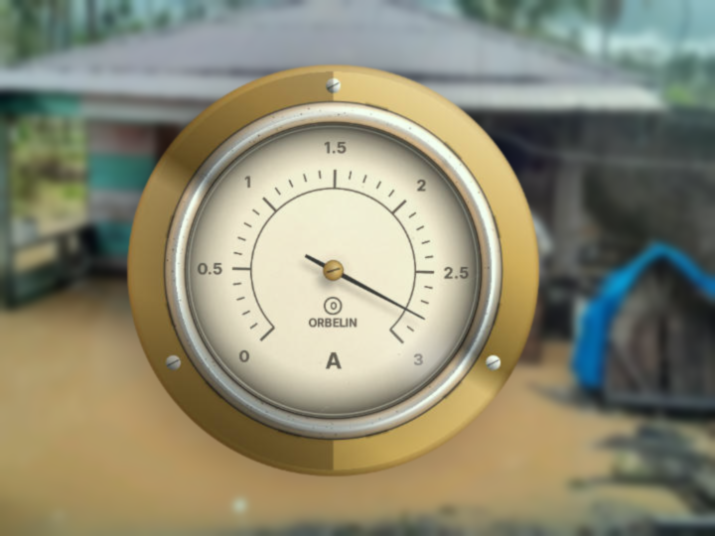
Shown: 2.8
